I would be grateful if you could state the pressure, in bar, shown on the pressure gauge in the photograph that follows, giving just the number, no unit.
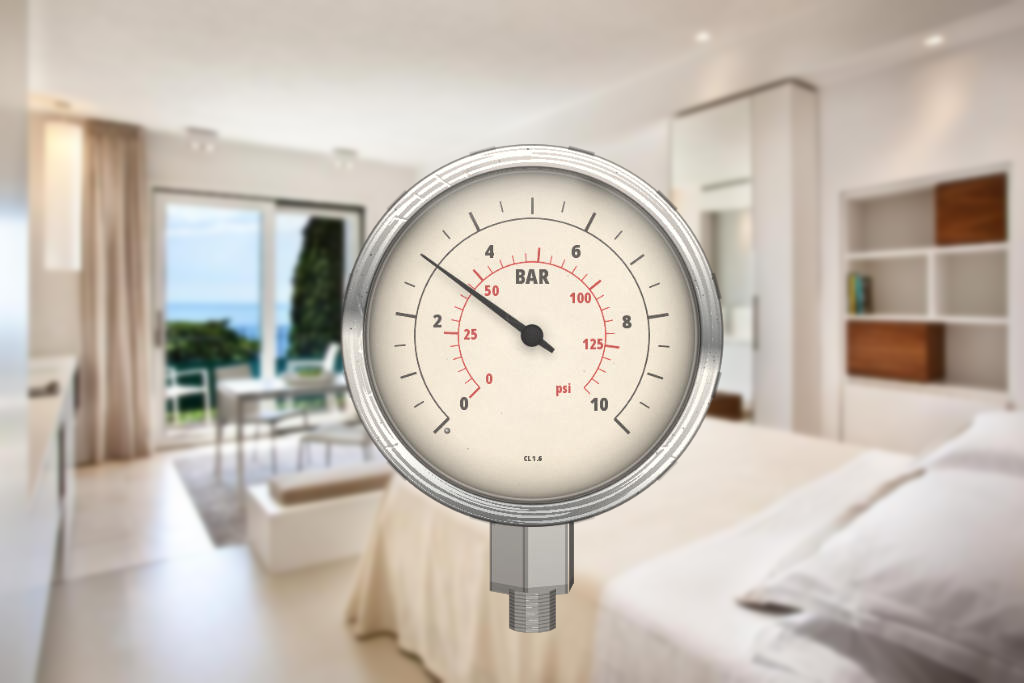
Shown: 3
